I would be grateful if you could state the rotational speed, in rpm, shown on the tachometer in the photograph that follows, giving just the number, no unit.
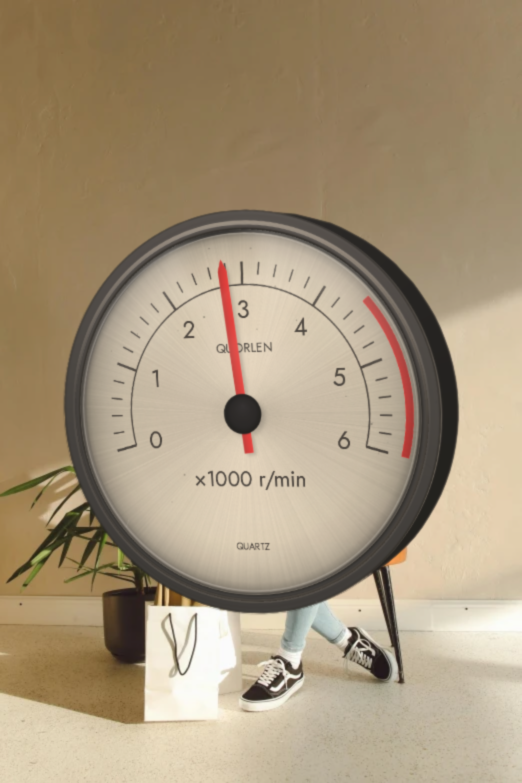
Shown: 2800
